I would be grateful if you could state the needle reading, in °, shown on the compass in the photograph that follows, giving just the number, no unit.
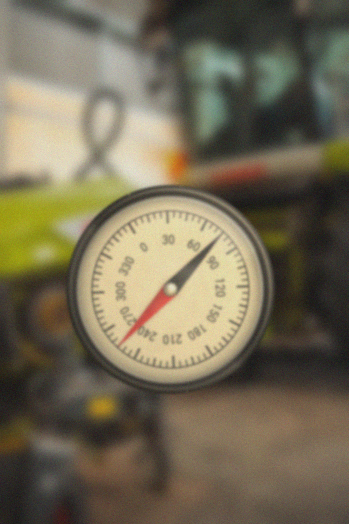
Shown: 255
